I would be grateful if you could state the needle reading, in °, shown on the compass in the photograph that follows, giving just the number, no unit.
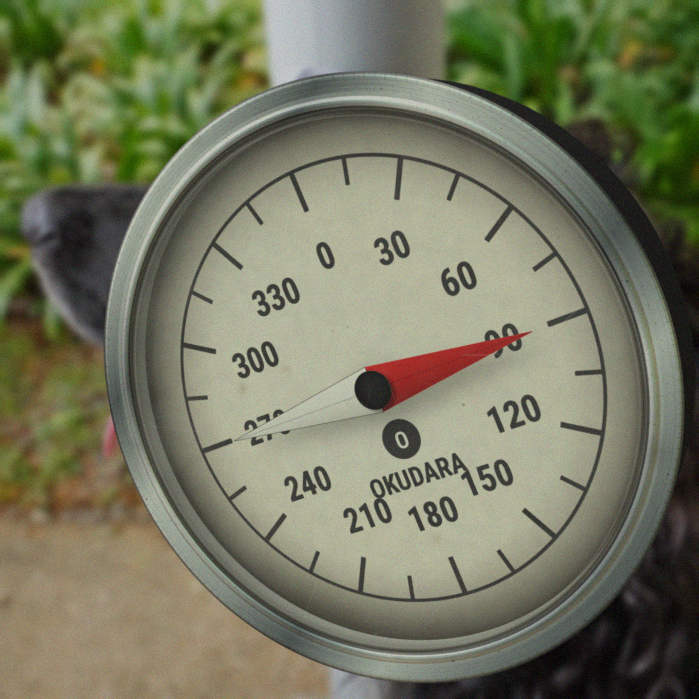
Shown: 90
